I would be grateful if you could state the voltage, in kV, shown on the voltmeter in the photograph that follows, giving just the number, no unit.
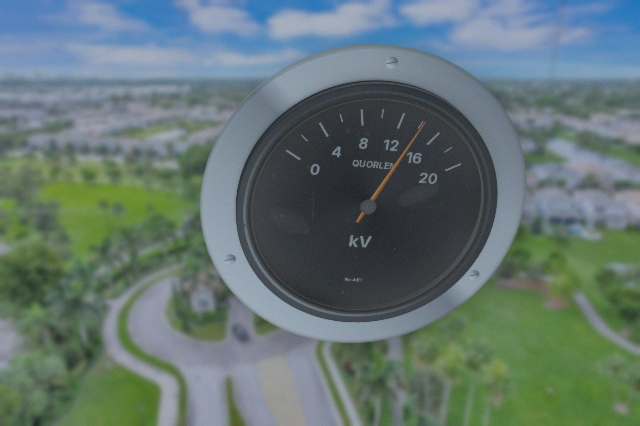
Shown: 14
